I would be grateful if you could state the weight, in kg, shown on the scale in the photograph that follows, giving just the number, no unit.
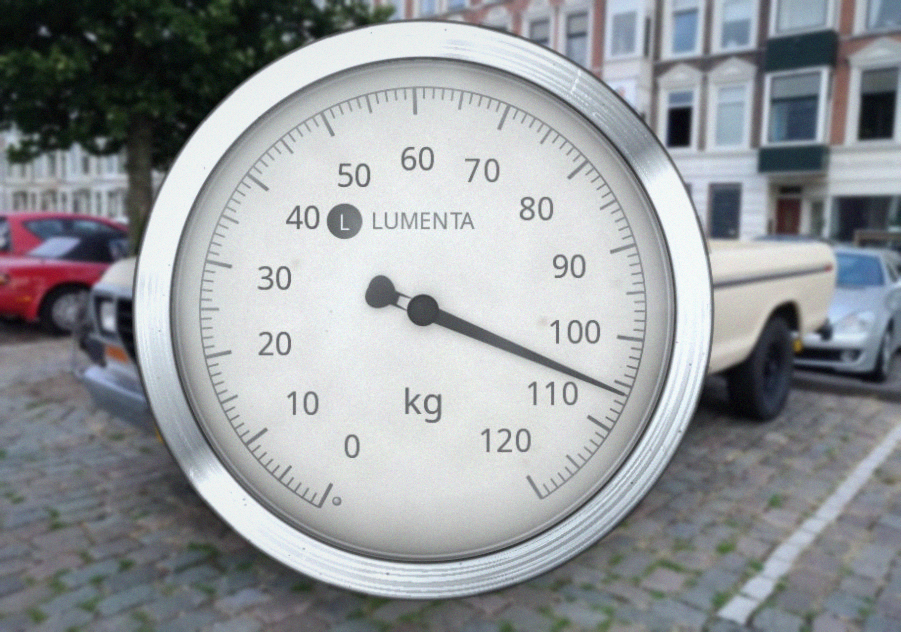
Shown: 106
